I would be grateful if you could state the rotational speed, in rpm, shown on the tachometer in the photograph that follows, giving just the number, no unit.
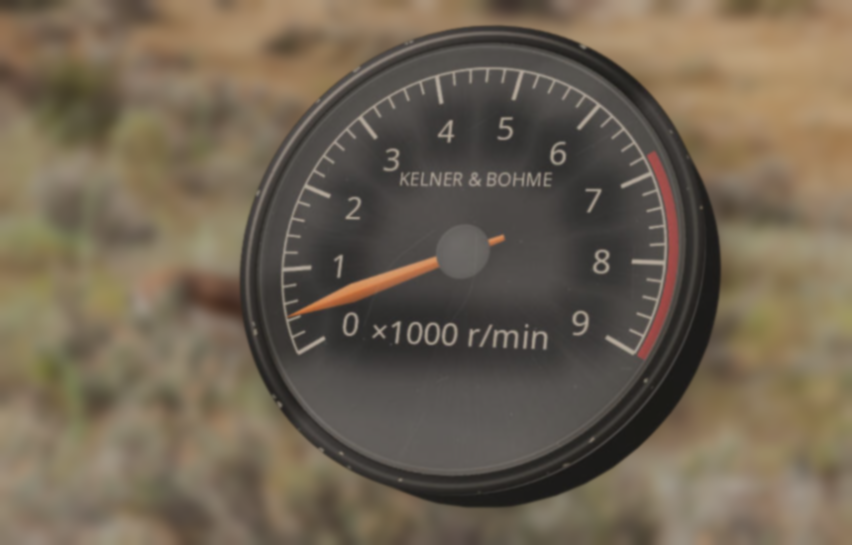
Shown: 400
